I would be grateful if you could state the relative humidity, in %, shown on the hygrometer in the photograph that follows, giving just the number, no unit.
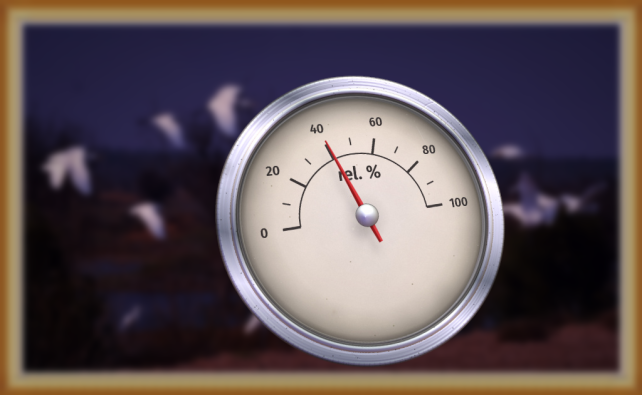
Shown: 40
